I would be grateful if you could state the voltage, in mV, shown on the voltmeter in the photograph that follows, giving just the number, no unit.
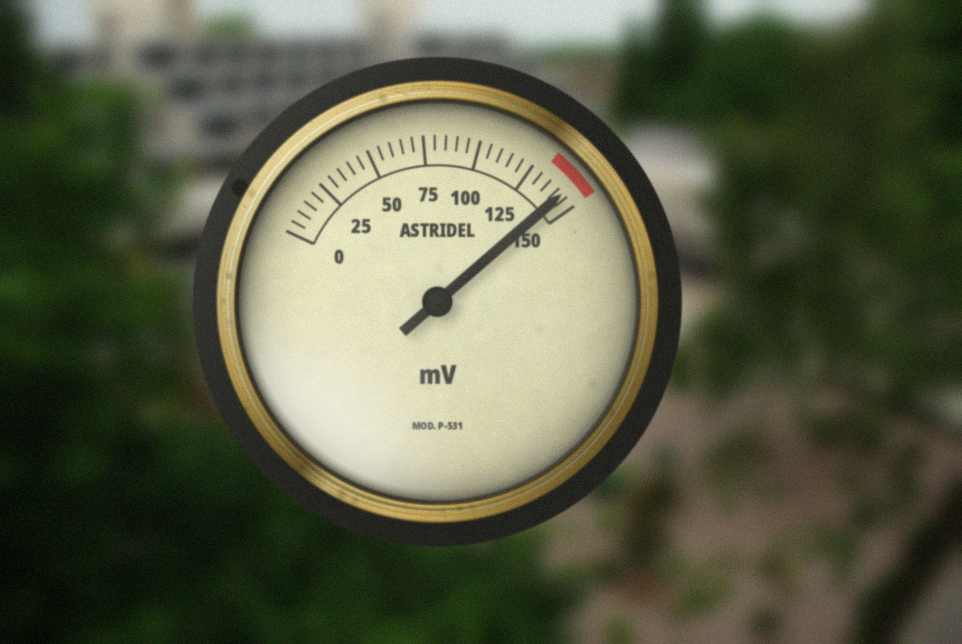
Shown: 142.5
